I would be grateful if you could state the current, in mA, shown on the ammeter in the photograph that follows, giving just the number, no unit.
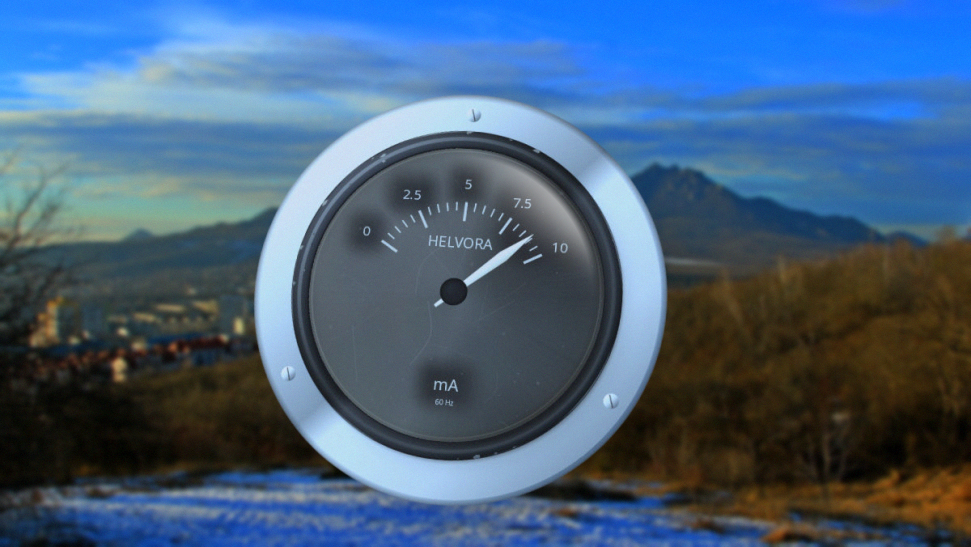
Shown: 9
